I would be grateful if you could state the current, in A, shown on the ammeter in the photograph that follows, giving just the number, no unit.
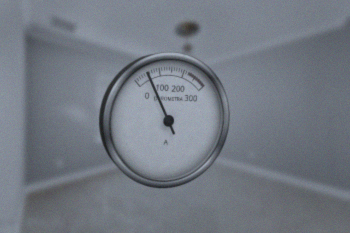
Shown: 50
